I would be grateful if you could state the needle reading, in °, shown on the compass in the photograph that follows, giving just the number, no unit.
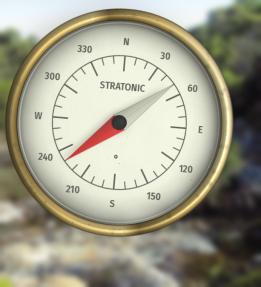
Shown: 230
